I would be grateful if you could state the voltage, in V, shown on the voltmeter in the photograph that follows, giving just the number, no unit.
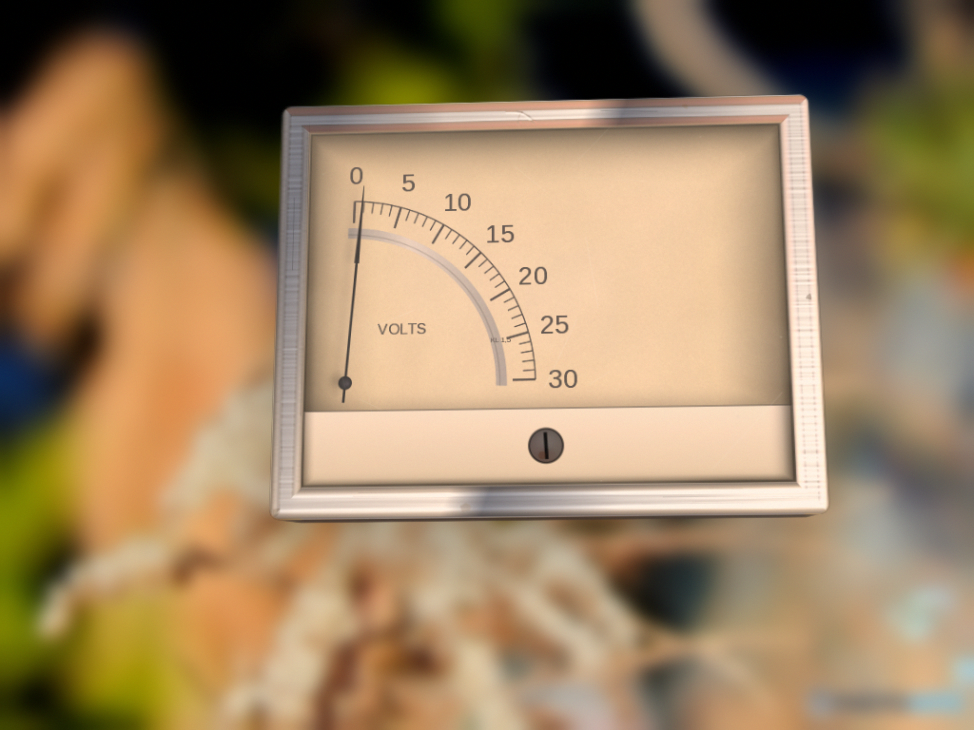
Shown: 1
